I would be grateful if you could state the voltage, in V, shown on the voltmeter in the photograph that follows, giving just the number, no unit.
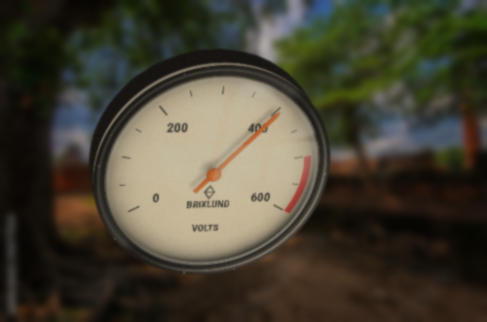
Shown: 400
